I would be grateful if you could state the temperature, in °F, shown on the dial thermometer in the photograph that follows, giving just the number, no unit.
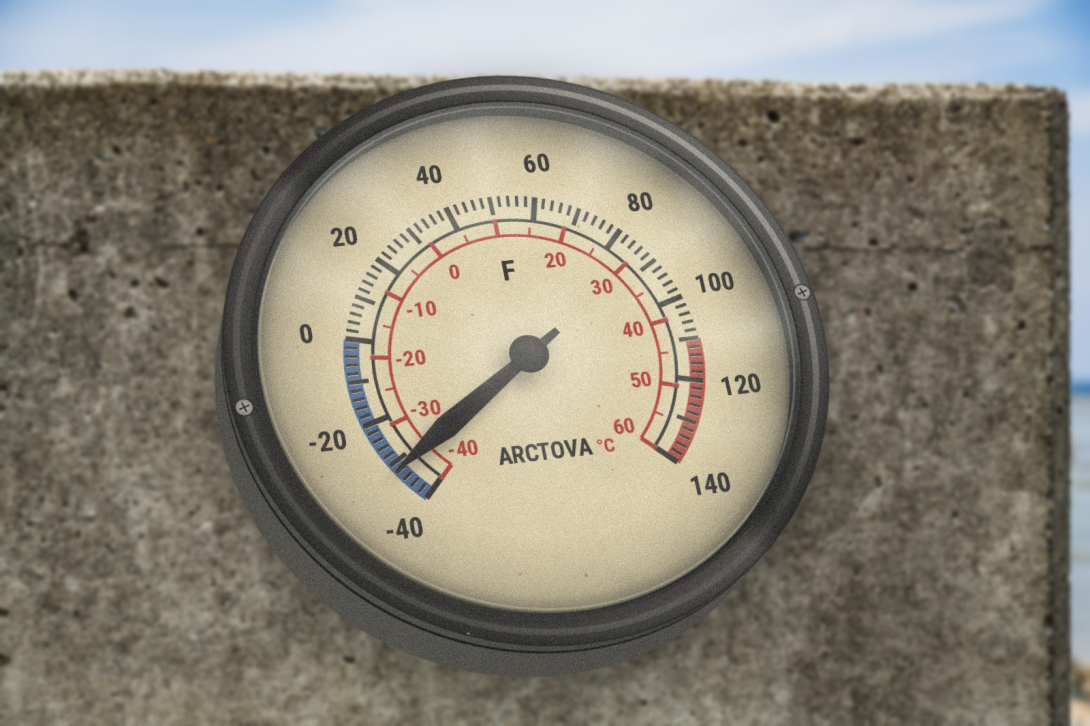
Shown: -32
